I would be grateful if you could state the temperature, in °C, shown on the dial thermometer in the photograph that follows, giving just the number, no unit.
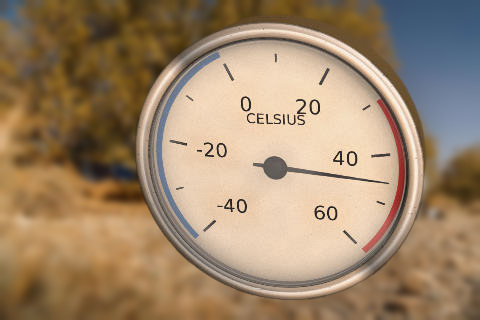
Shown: 45
